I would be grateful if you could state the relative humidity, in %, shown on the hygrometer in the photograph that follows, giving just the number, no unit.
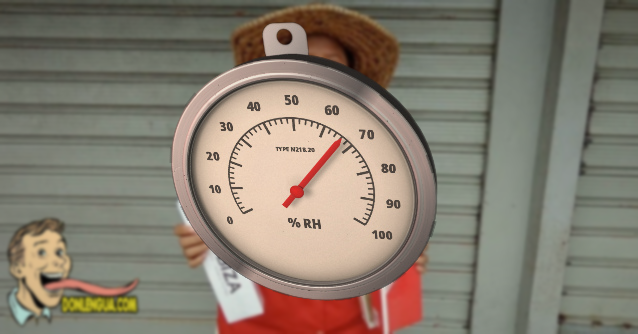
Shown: 66
